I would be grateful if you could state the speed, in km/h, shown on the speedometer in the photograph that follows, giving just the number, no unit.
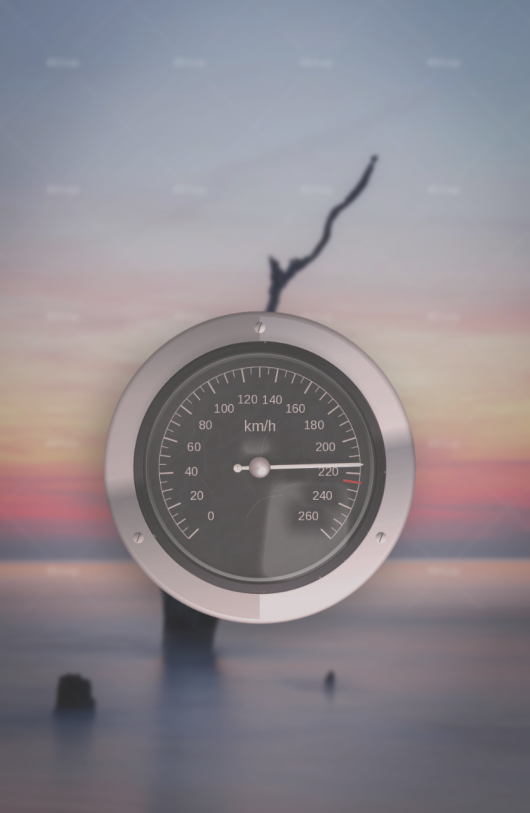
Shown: 215
